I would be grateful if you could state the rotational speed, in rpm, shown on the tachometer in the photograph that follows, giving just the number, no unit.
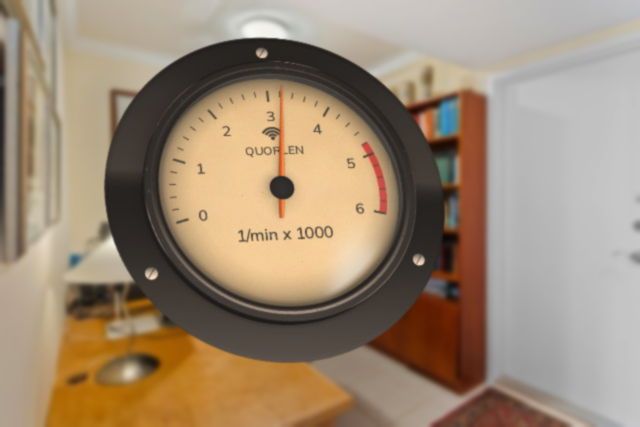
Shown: 3200
